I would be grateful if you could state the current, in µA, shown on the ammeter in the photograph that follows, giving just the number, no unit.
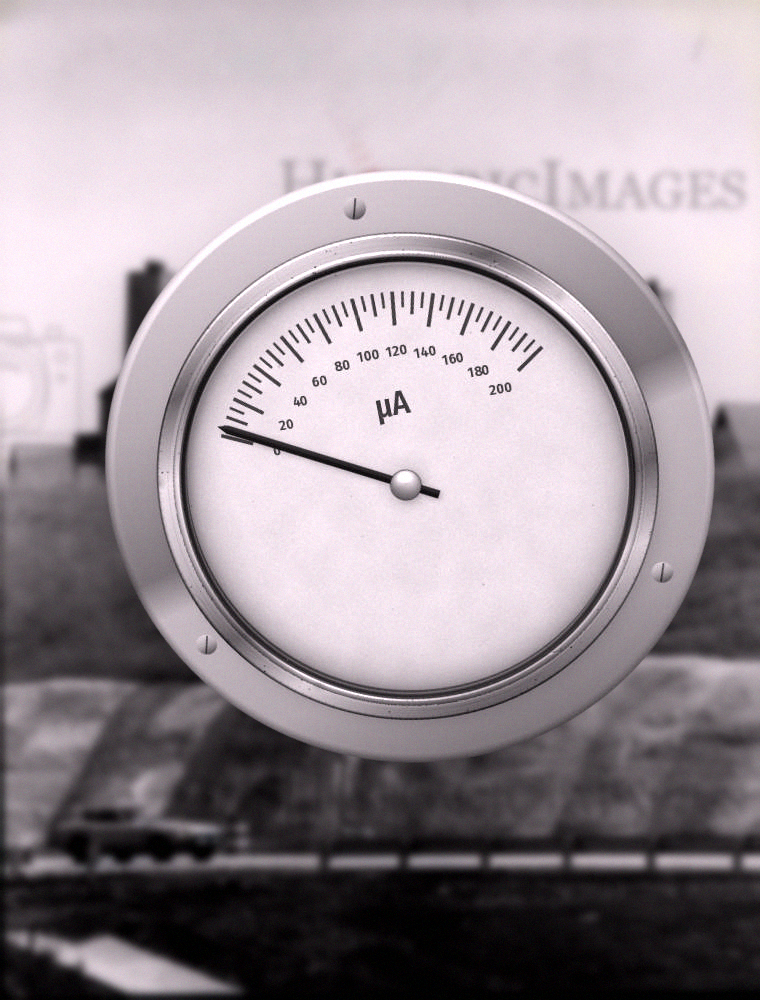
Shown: 5
